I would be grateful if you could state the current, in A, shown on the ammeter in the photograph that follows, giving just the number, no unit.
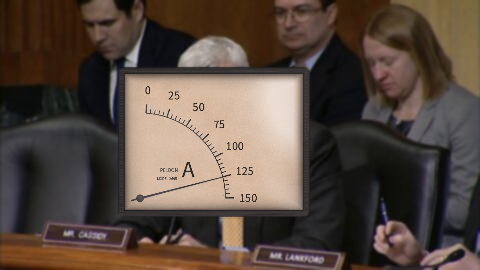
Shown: 125
